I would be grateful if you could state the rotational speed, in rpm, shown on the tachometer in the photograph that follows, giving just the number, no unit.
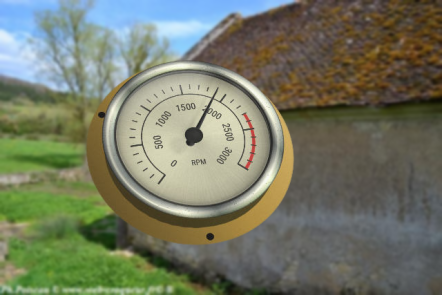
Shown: 1900
